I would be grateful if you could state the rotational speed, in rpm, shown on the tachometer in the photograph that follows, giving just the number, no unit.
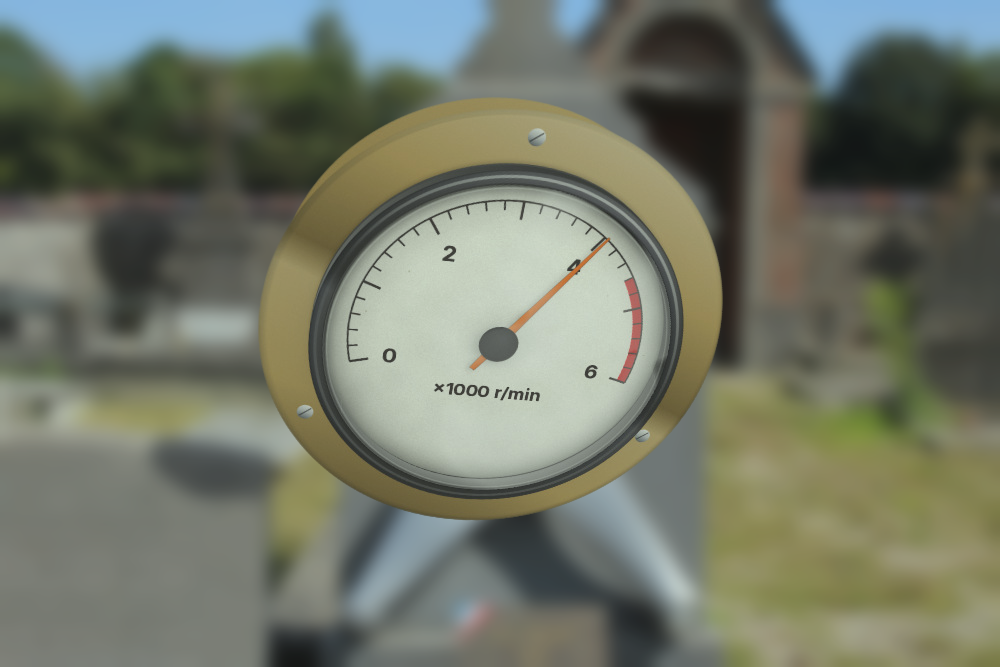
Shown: 4000
